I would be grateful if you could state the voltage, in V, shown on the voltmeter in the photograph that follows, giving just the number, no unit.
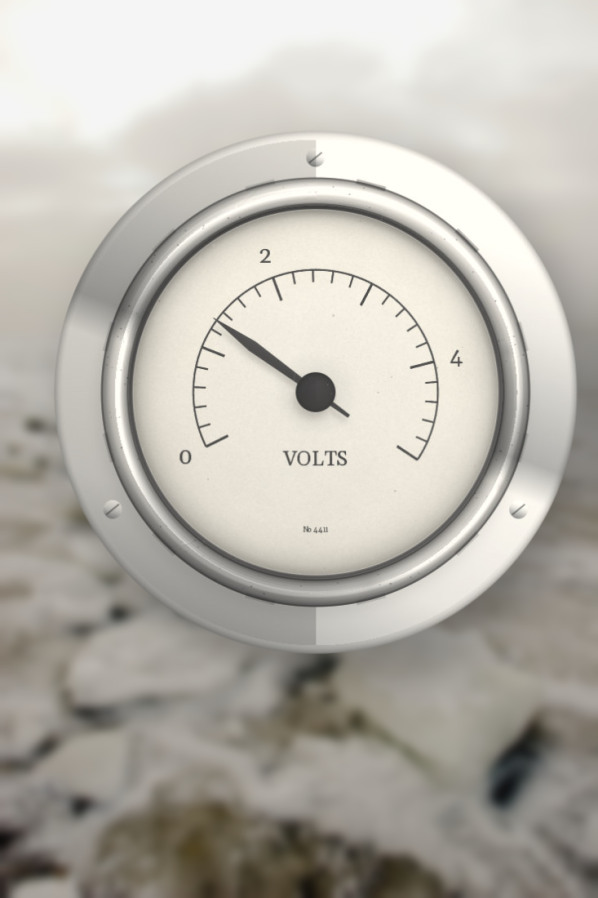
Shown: 1.3
